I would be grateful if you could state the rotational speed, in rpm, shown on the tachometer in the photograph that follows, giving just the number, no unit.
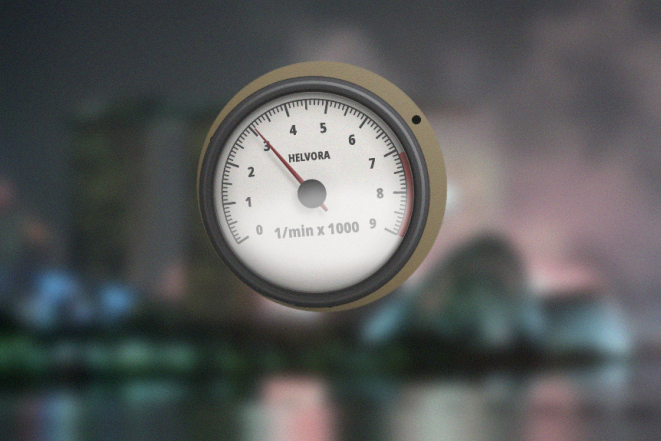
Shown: 3100
